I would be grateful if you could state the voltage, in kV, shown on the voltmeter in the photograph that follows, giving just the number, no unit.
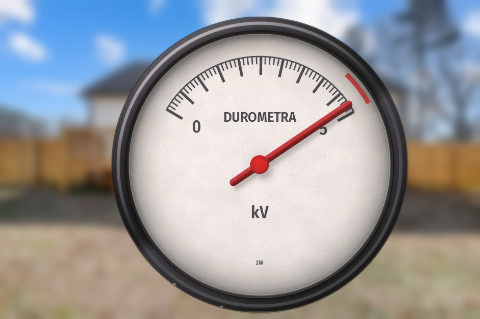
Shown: 4.8
